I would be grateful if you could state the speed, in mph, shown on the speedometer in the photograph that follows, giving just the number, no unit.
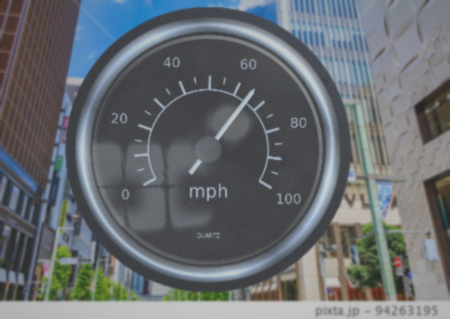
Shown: 65
